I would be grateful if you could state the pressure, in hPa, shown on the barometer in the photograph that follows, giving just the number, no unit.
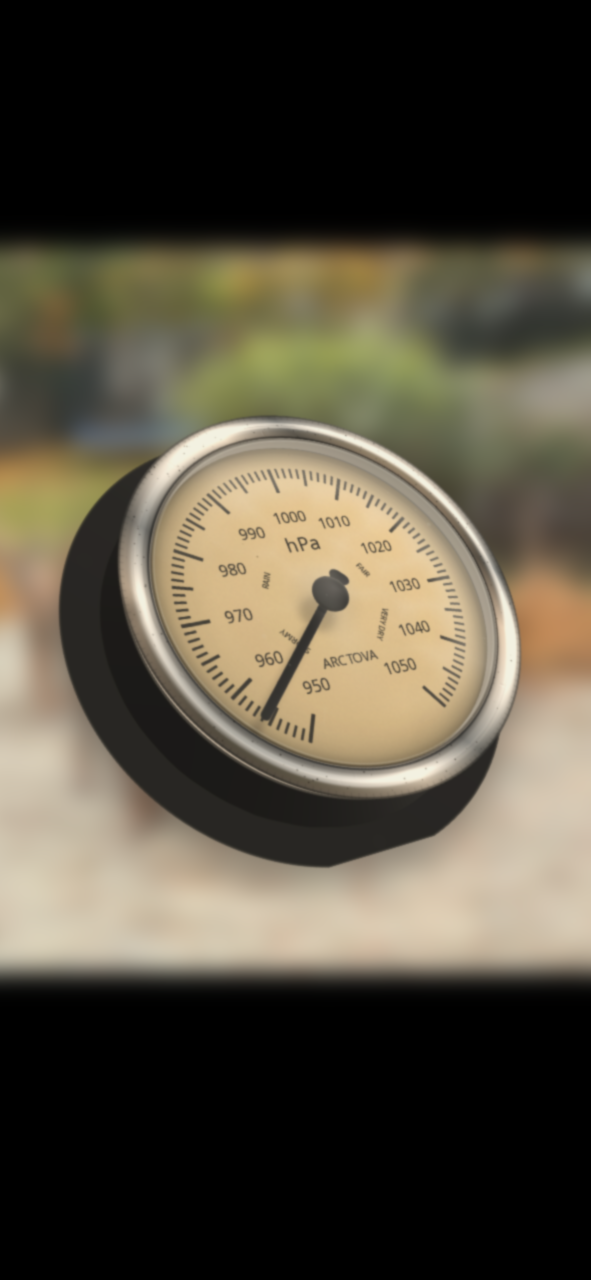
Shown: 956
